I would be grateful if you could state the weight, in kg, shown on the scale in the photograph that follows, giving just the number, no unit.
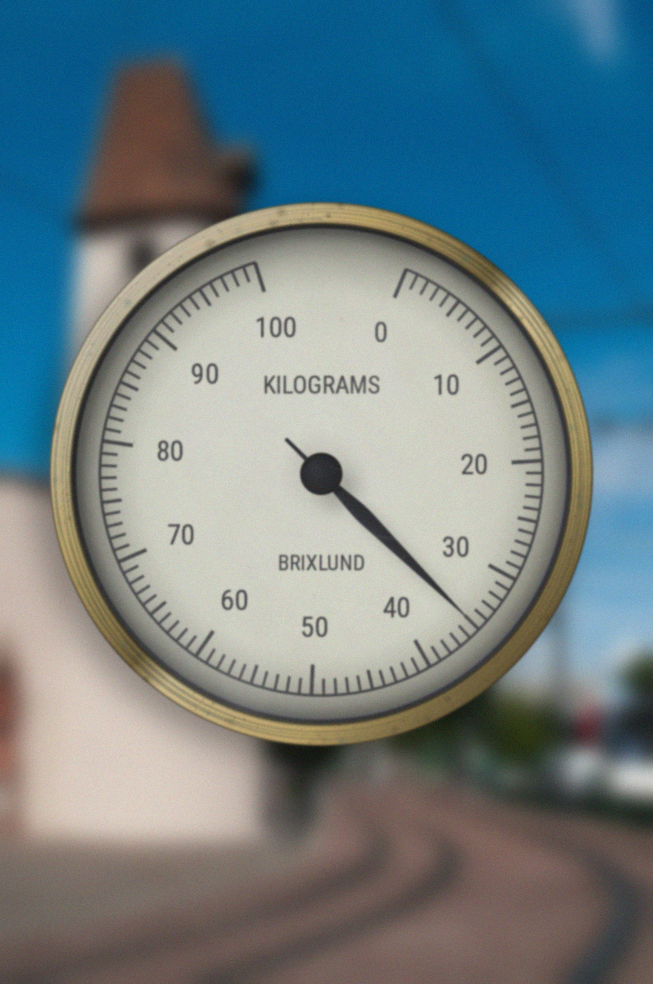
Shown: 35
